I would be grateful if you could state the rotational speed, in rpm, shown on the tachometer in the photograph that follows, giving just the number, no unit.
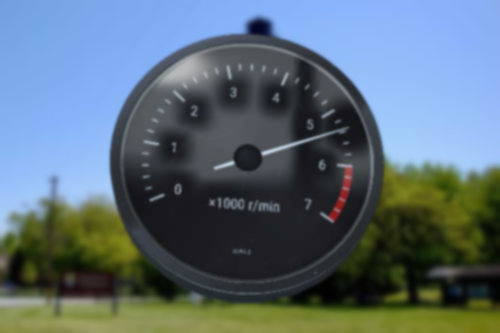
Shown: 5400
